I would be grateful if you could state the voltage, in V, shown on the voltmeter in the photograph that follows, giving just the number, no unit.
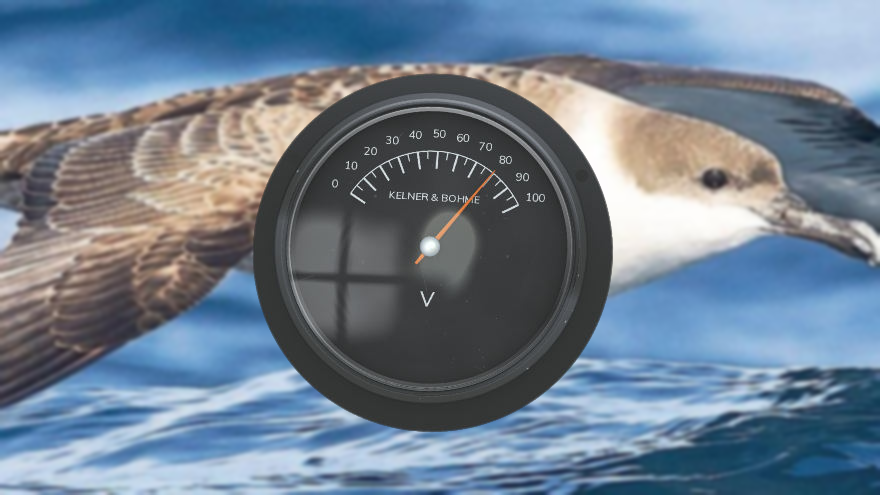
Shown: 80
